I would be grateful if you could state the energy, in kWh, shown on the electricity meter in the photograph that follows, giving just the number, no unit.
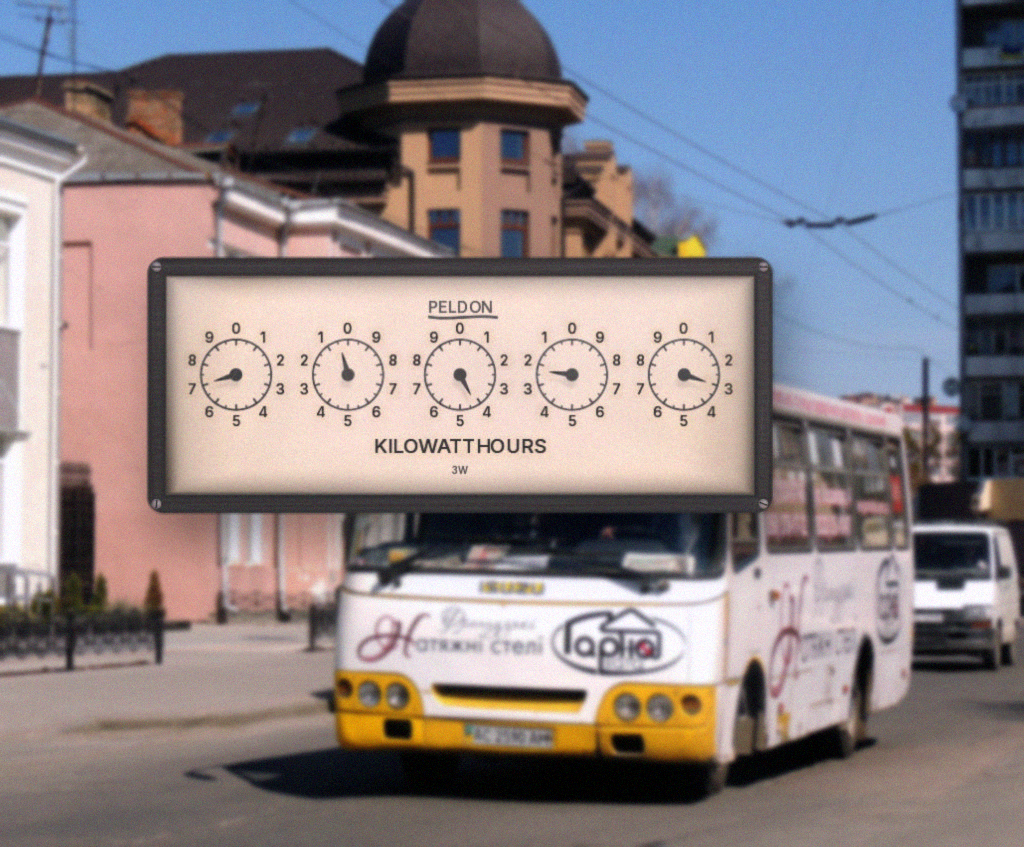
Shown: 70423
